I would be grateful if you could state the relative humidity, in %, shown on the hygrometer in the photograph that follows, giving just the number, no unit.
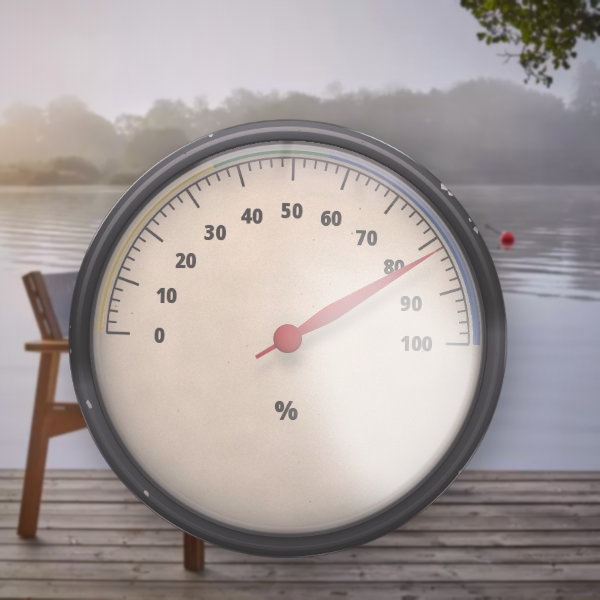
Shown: 82
